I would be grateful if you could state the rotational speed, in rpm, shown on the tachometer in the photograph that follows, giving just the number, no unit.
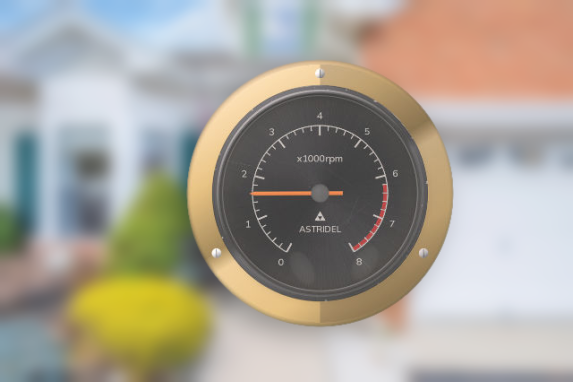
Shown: 1600
